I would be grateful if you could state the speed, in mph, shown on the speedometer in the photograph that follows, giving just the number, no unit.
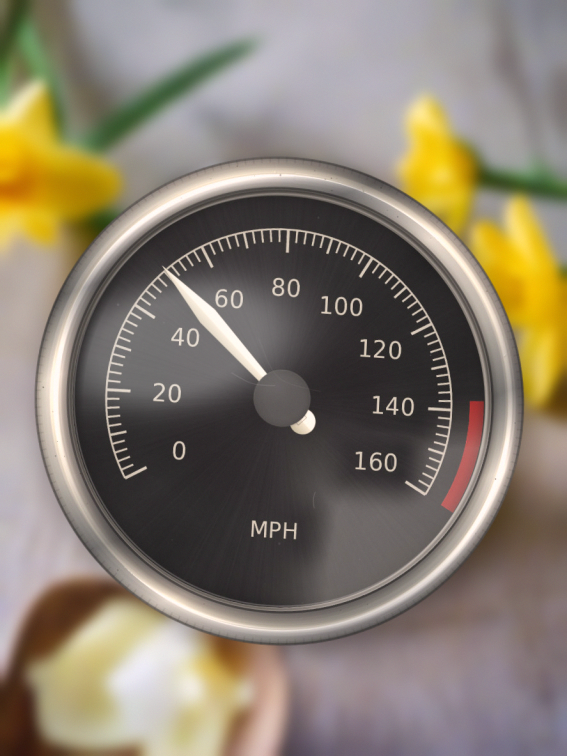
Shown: 50
